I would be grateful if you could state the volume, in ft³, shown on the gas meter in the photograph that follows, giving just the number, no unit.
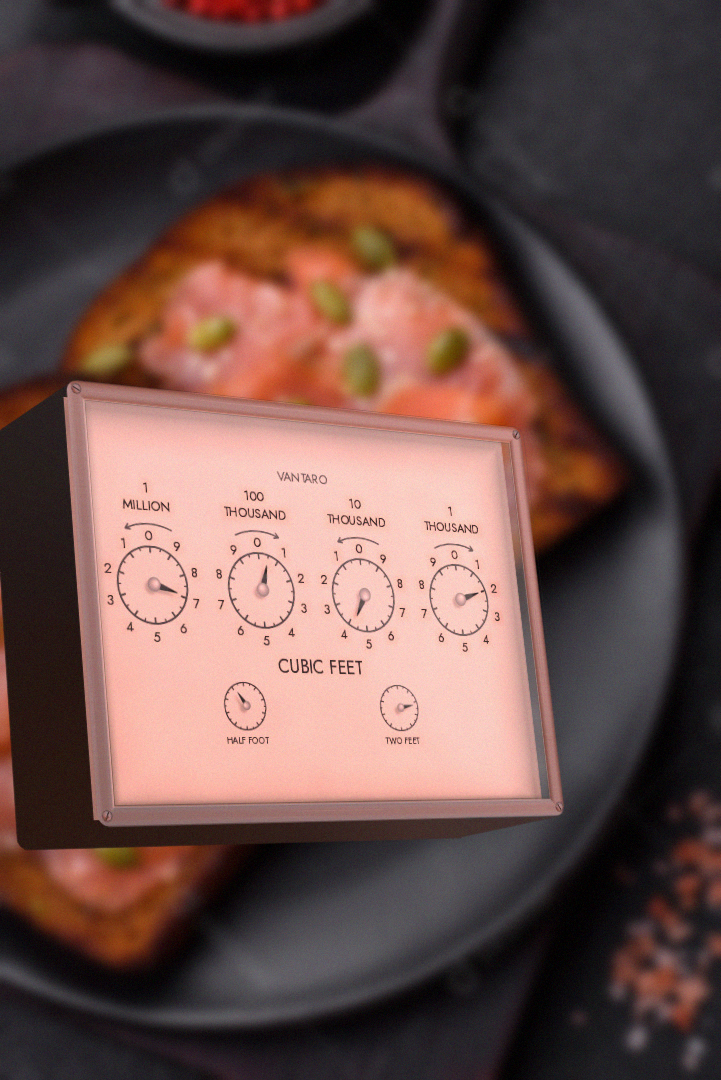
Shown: 704200
